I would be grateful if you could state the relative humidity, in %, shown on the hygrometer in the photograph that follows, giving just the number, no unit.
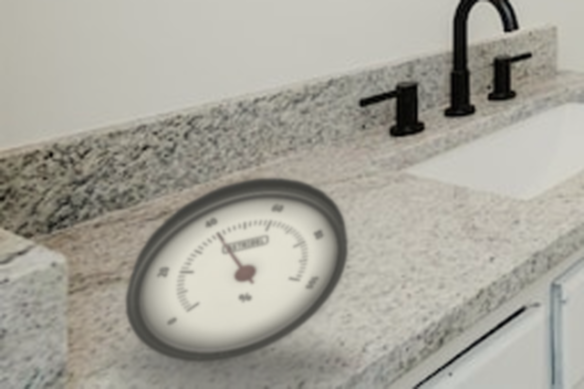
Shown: 40
